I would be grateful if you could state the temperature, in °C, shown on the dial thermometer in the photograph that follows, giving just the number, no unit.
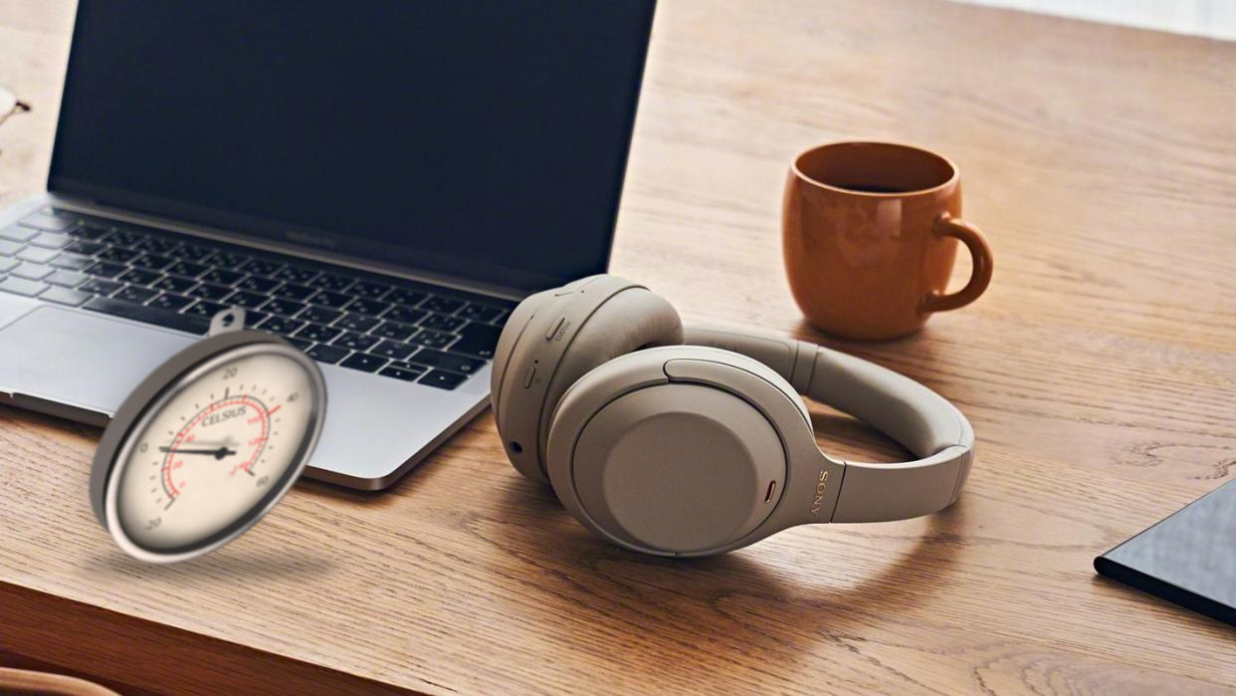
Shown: 0
